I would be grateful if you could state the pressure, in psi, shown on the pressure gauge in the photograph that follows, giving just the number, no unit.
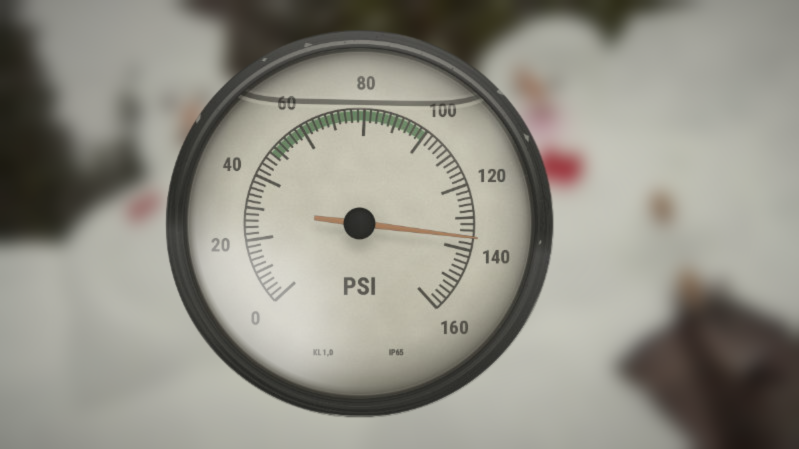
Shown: 136
